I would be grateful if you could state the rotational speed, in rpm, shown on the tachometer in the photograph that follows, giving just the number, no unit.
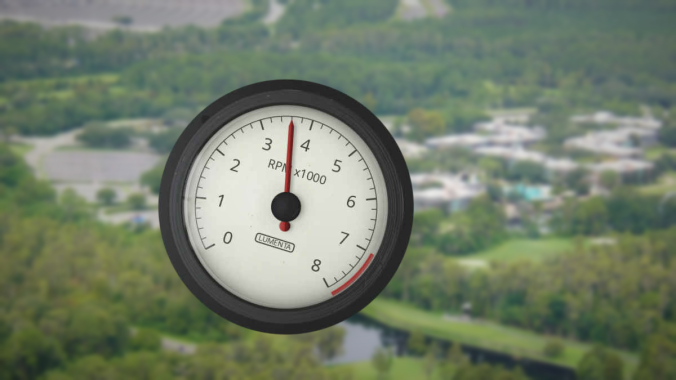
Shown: 3600
